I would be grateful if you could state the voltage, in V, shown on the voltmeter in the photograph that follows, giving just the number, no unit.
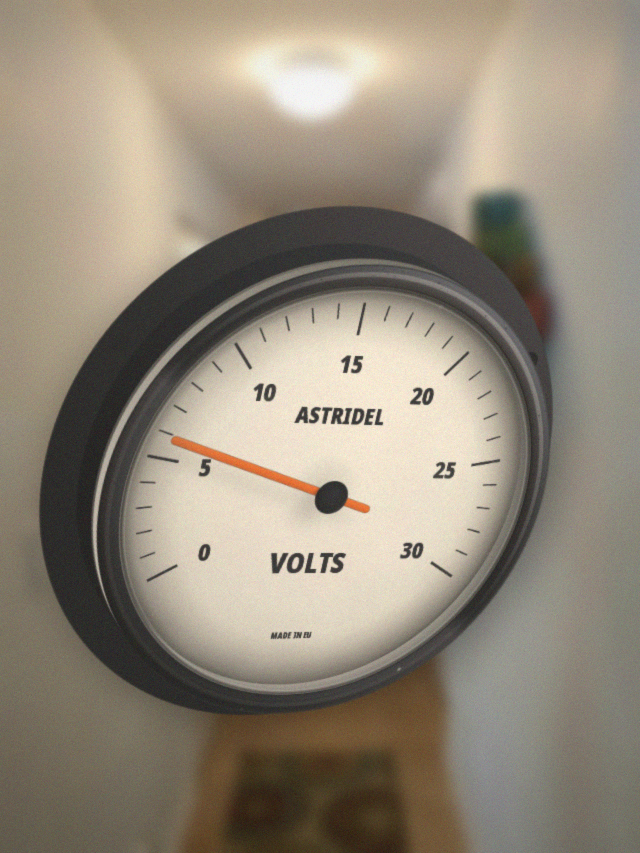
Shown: 6
